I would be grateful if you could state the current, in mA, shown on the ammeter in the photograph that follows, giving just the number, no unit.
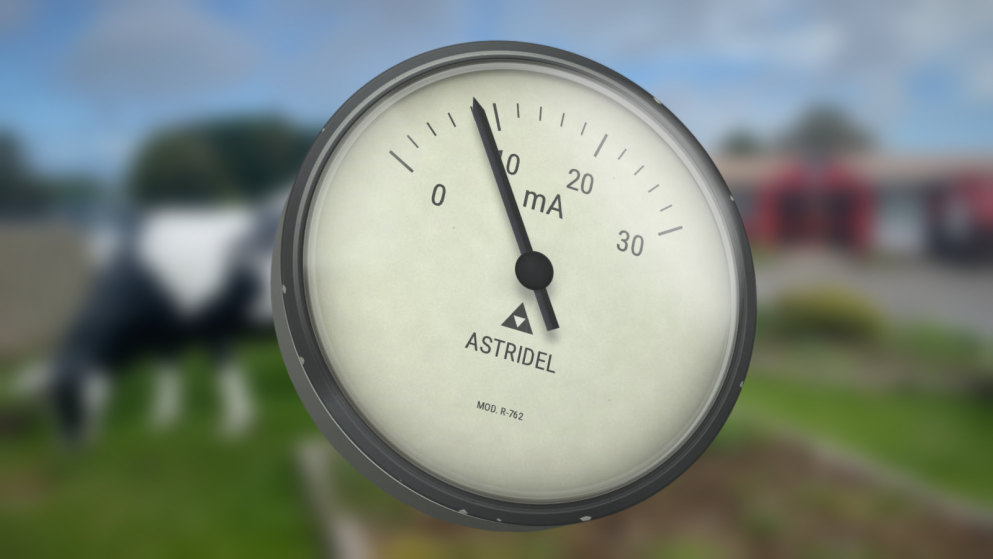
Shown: 8
